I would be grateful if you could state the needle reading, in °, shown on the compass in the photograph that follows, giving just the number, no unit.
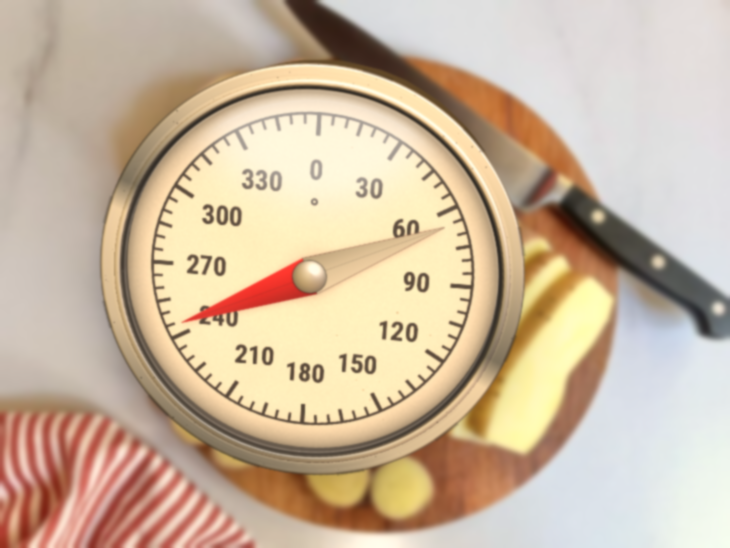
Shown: 245
